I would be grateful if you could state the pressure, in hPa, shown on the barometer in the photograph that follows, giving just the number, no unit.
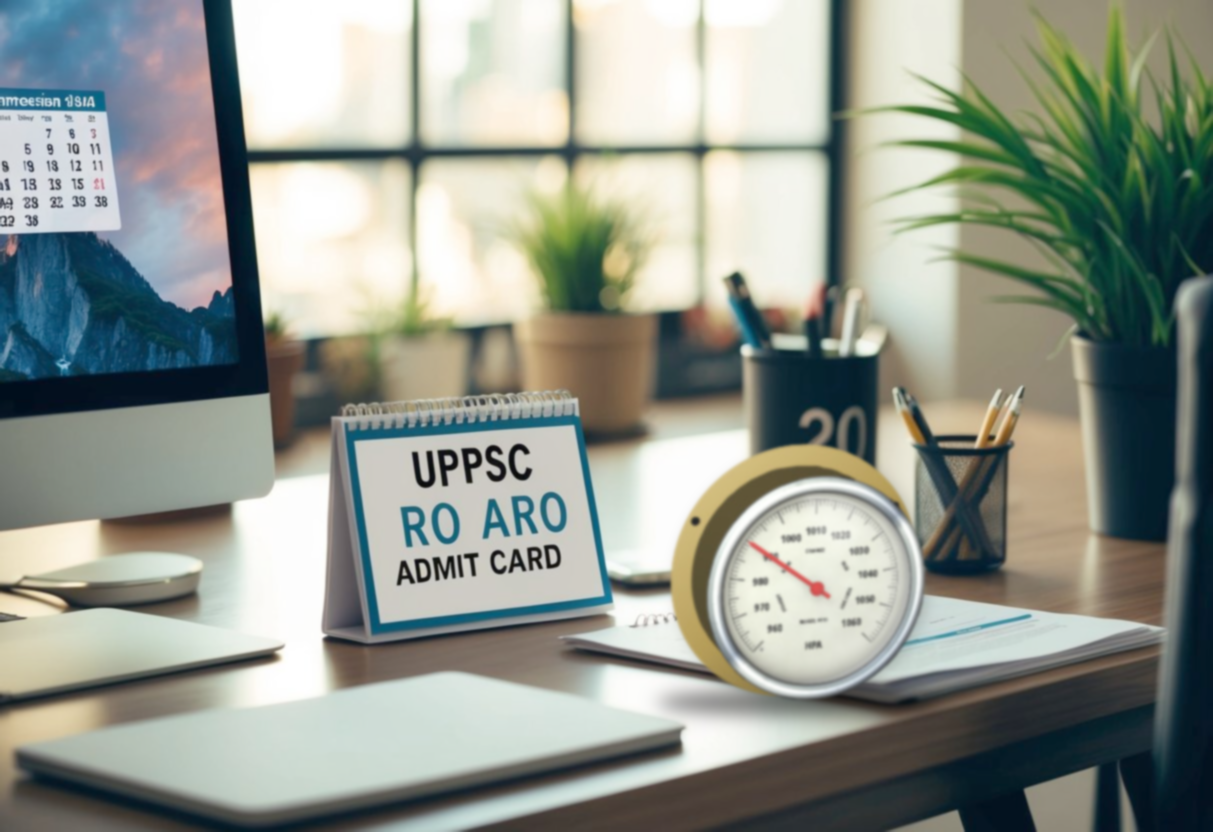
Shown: 990
